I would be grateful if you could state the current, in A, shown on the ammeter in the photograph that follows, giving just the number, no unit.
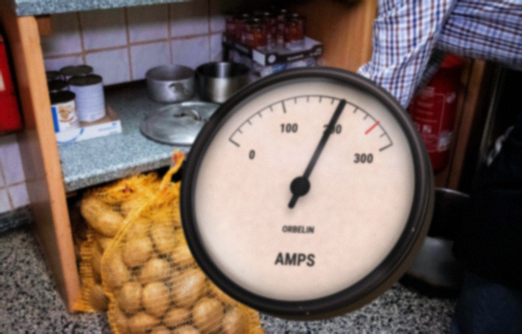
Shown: 200
